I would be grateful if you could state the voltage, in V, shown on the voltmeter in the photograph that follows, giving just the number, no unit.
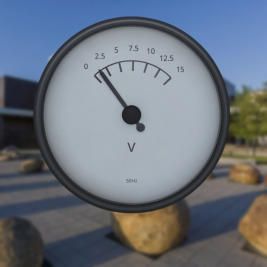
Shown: 1.25
